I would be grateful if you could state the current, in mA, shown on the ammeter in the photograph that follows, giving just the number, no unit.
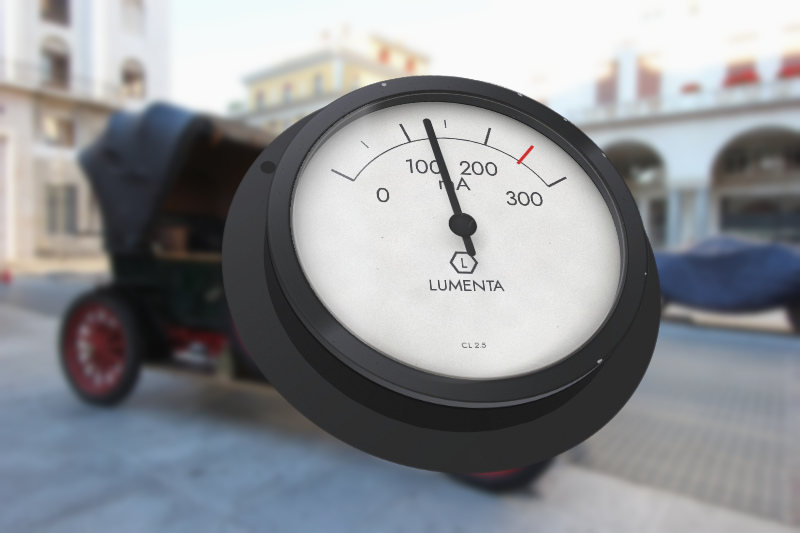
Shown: 125
